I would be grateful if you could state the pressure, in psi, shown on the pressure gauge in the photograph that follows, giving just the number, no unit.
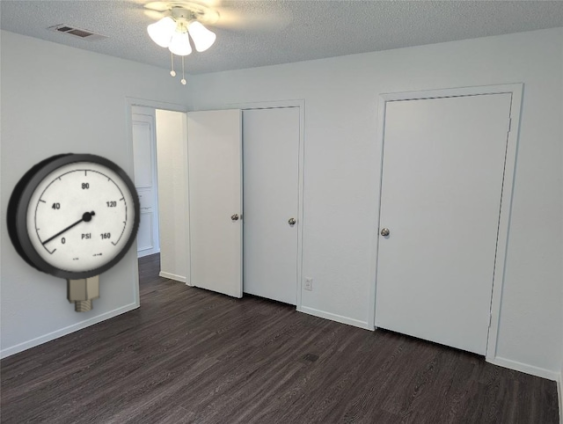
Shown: 10
